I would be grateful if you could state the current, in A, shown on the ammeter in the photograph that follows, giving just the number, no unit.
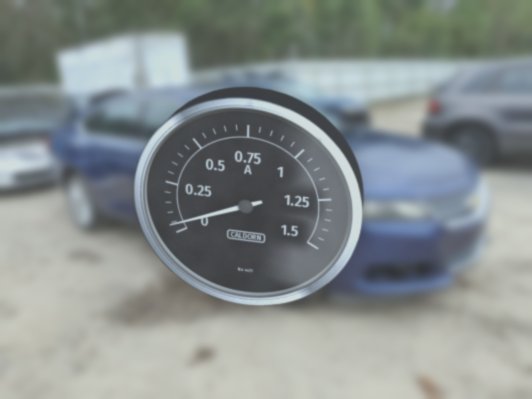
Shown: 0.05
